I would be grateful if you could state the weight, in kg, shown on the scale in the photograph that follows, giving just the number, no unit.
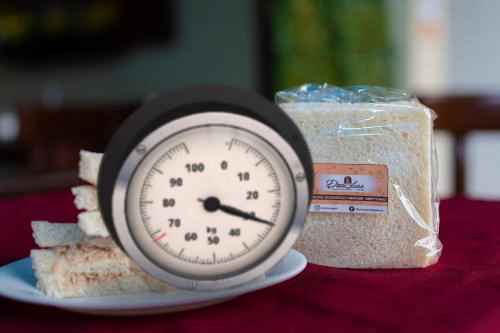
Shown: 30
